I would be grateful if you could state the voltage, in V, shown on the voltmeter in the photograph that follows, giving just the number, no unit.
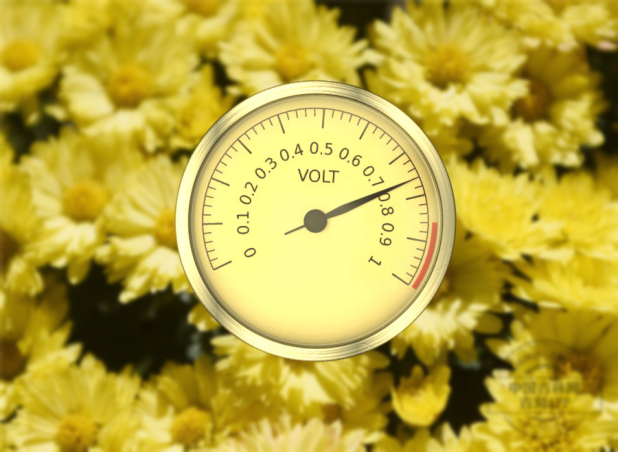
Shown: 0.76
